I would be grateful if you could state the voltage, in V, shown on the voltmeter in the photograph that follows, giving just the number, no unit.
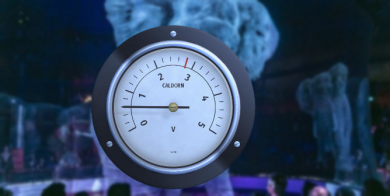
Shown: 0.6
